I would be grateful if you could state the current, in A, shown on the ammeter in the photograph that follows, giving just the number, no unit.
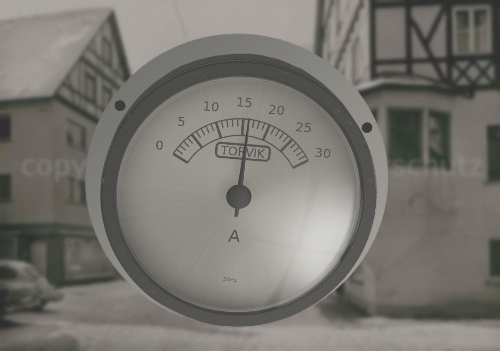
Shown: 16
